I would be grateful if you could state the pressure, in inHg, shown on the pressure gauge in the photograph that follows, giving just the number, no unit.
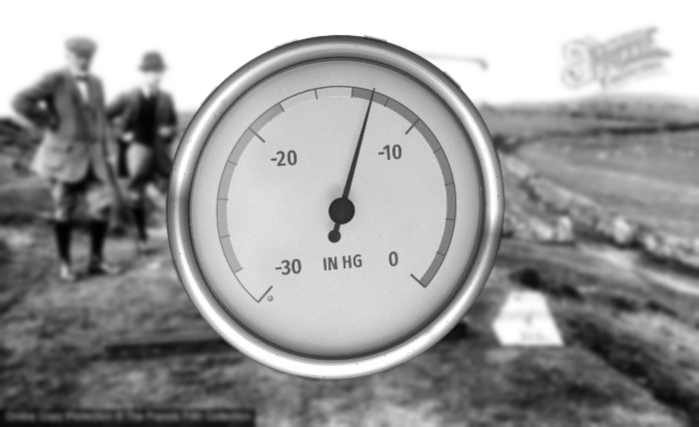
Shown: -13
